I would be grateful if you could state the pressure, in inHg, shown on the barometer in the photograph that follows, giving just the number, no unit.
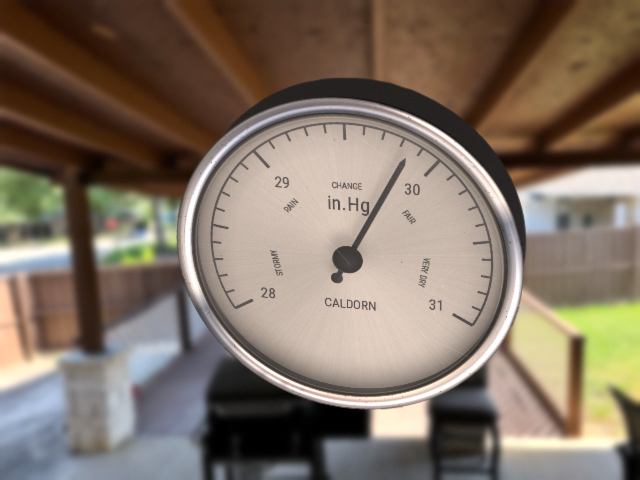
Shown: 29.85
